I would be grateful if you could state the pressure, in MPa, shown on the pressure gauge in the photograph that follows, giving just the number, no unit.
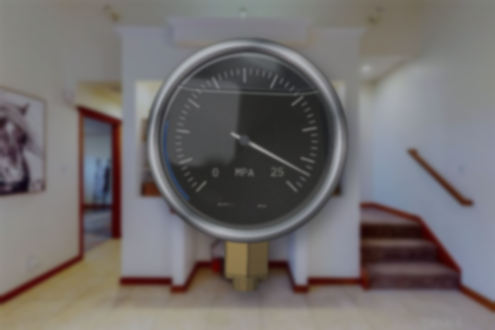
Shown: 23.5
